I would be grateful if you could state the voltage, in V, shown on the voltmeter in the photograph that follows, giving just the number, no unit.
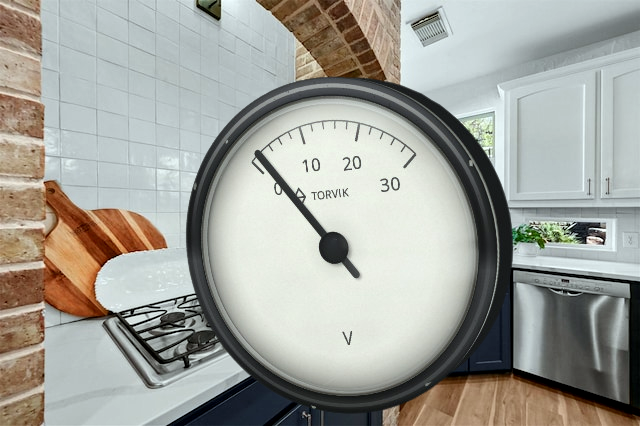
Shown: 2
